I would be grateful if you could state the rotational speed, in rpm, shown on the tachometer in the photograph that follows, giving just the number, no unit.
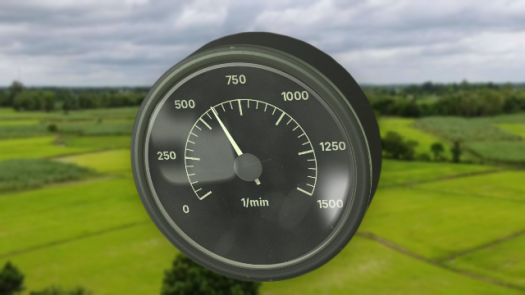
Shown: 600
